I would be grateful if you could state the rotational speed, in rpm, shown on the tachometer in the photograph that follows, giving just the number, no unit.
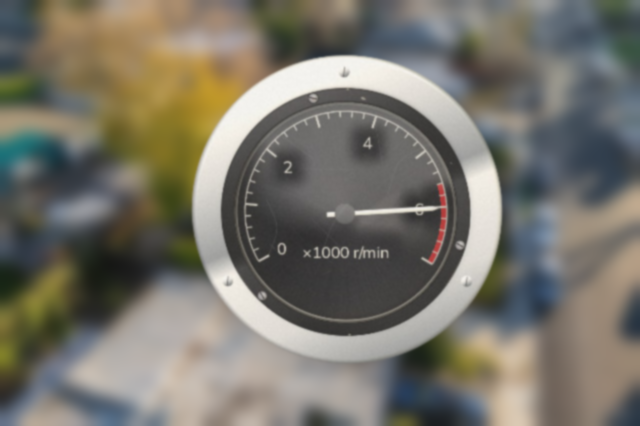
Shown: 6000
